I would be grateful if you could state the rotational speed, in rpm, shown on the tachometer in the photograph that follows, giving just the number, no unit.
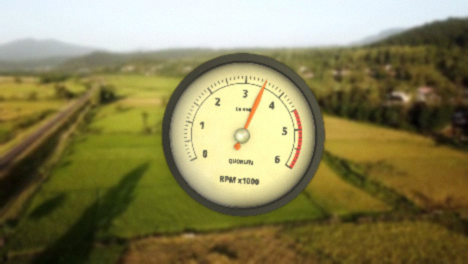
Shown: 3500
